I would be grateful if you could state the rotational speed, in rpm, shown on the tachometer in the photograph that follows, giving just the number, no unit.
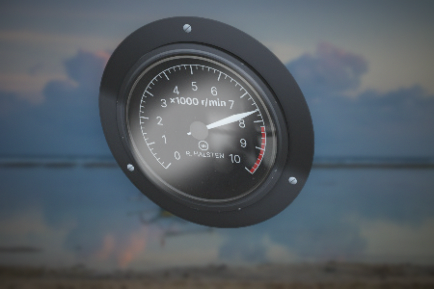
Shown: 7600
